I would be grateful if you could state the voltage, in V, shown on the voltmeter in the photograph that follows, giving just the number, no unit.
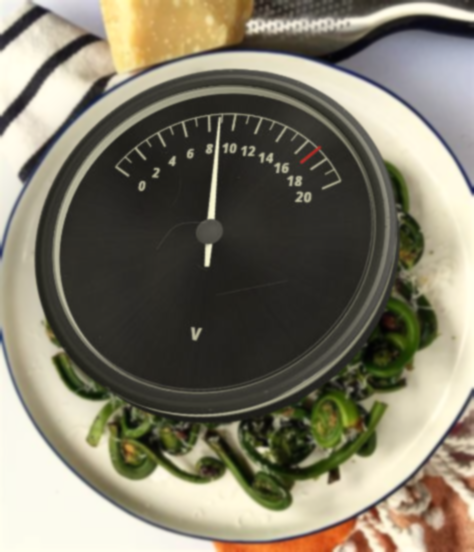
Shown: 9
